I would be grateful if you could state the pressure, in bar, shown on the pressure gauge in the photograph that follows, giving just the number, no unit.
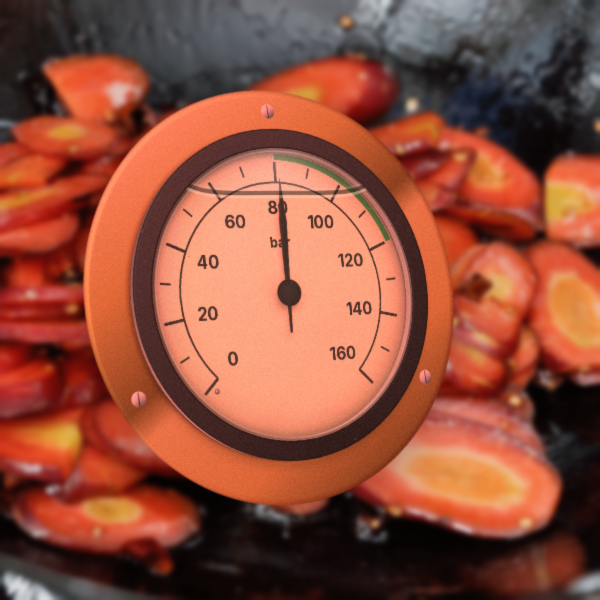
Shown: 80
